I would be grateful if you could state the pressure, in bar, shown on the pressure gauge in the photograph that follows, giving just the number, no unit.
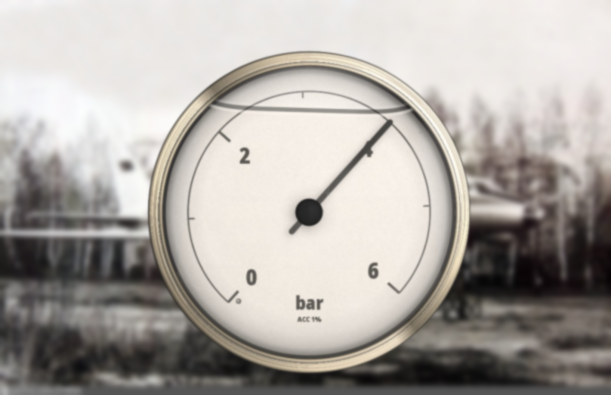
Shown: 4
